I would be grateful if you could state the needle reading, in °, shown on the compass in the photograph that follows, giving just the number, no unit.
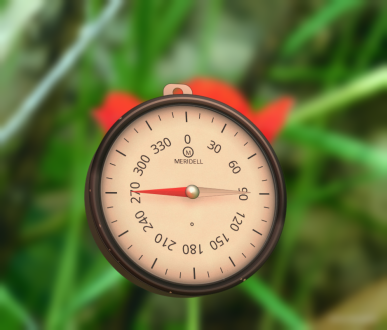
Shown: 270
